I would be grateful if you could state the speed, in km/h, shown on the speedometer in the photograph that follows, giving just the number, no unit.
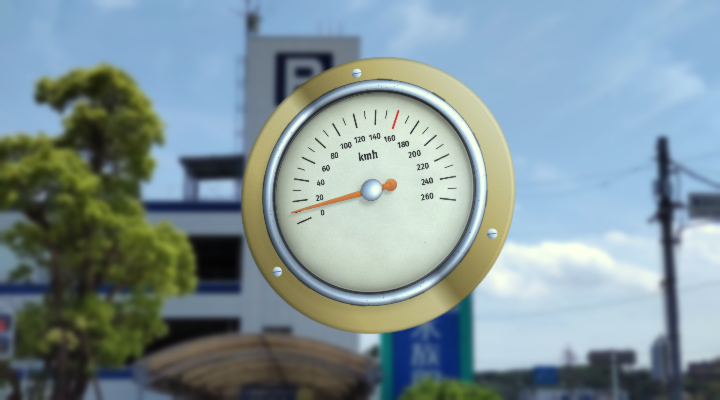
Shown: 10
